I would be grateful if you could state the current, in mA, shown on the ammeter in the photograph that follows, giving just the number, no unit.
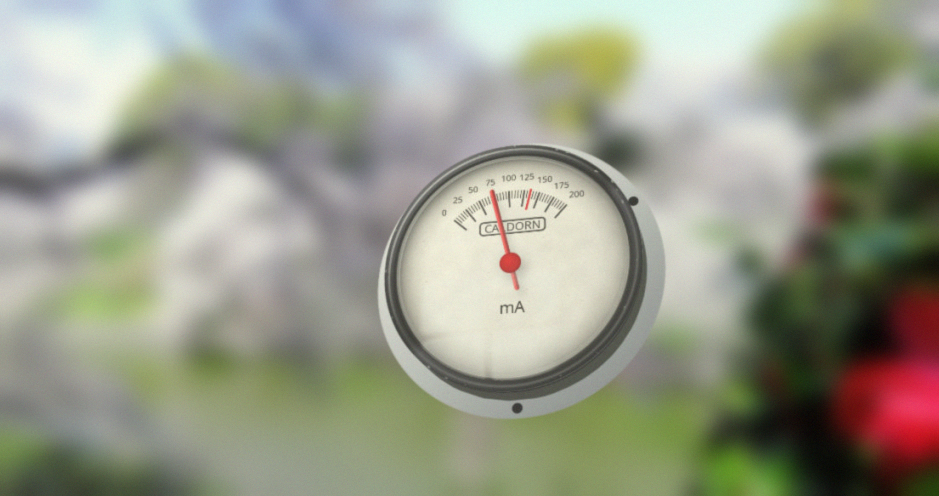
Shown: 75
